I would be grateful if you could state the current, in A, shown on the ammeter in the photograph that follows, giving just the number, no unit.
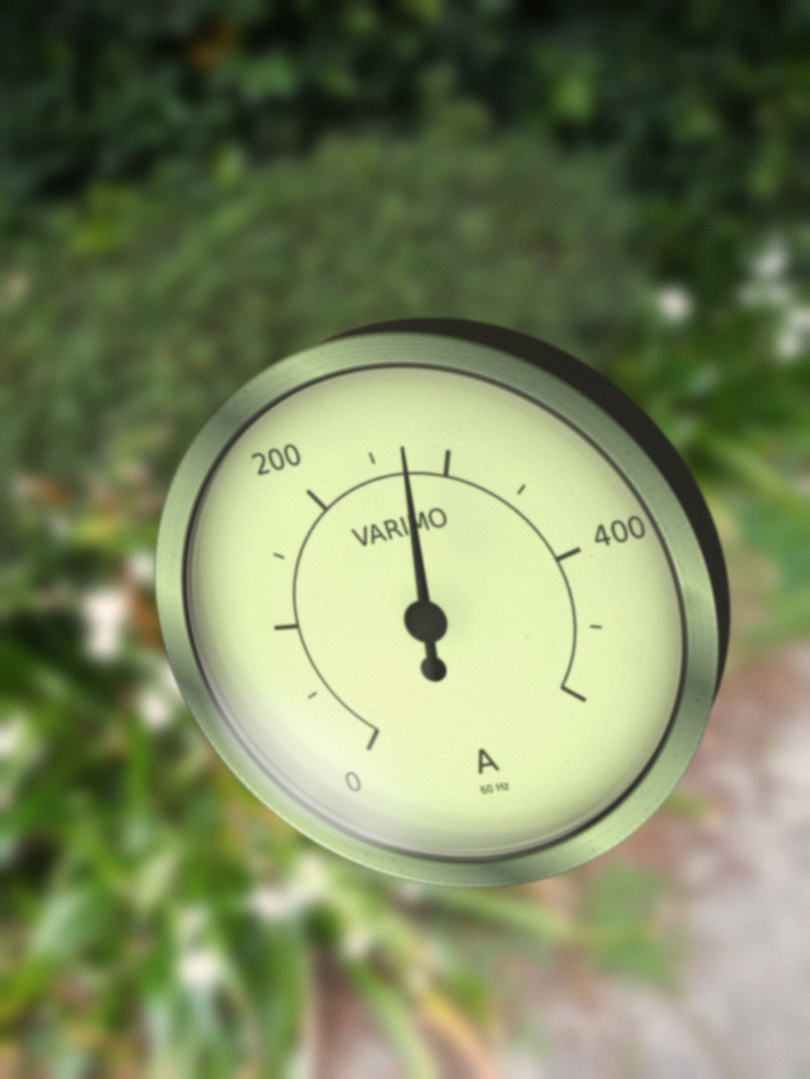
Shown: 275
